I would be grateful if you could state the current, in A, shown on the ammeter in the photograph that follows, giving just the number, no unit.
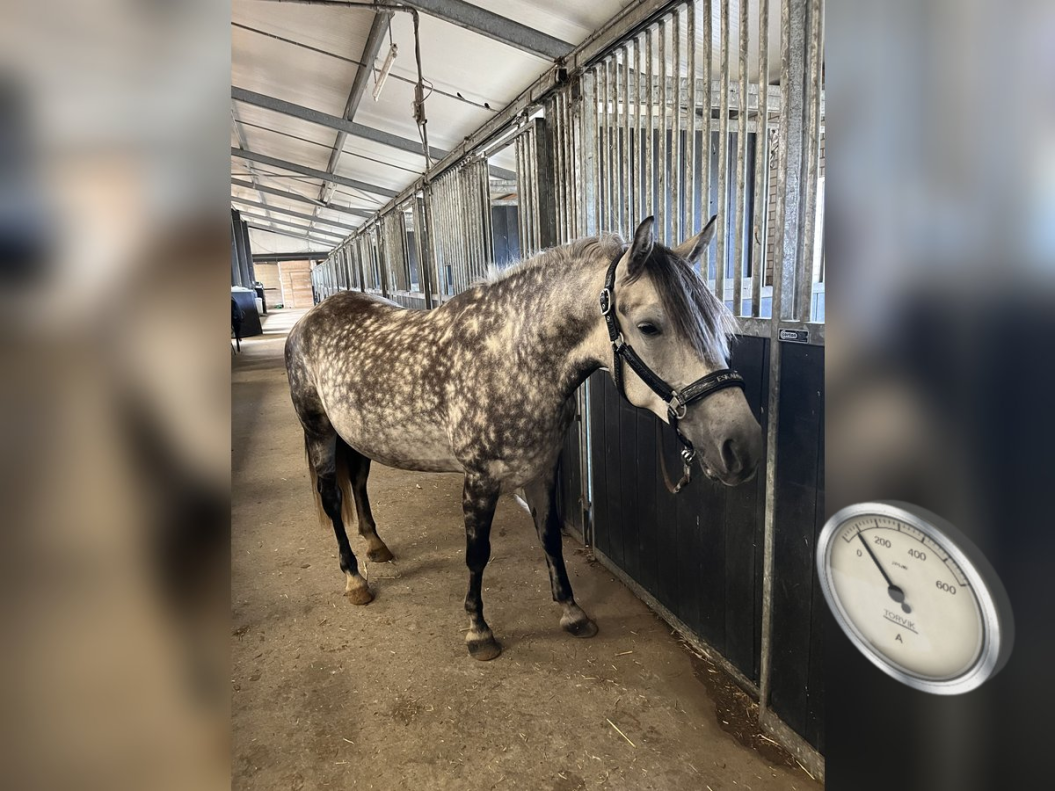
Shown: 100
